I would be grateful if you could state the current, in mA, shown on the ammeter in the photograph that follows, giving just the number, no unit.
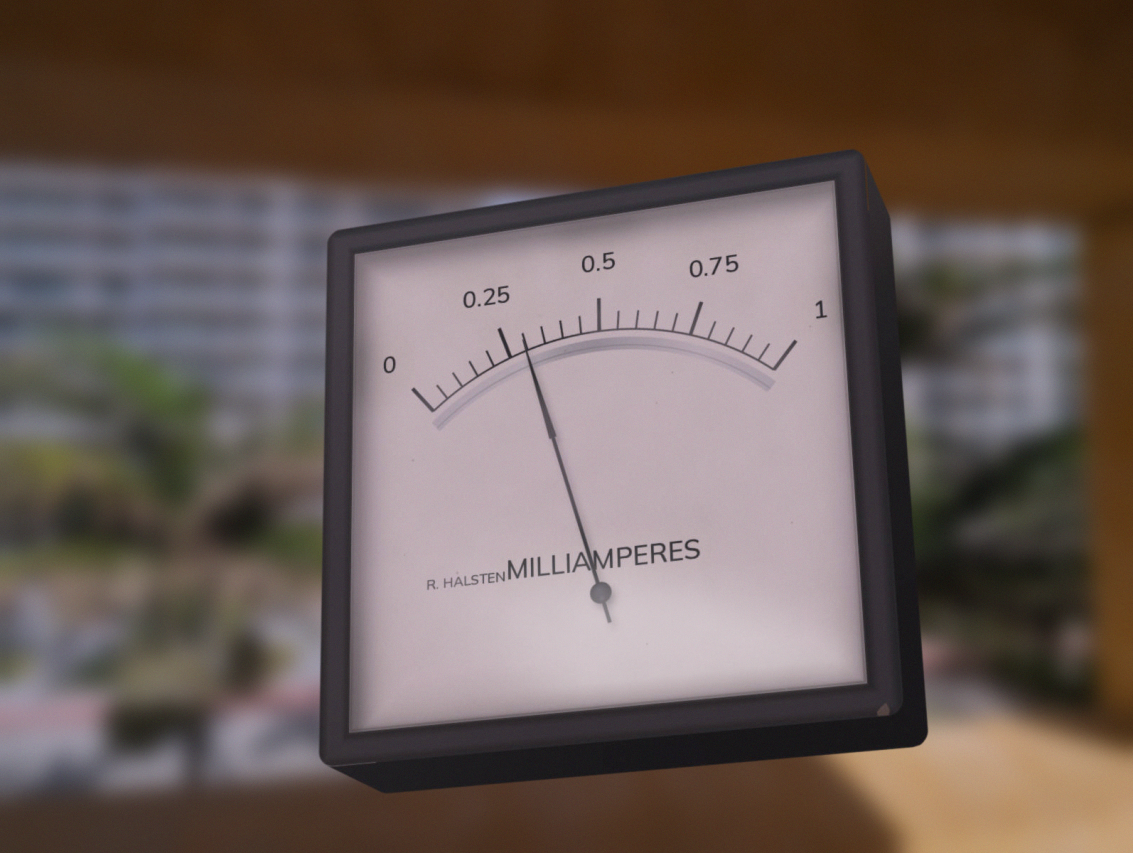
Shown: 0.3
